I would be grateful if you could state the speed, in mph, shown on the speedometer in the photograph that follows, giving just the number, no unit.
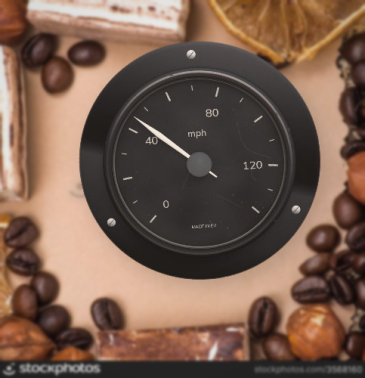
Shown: 45
